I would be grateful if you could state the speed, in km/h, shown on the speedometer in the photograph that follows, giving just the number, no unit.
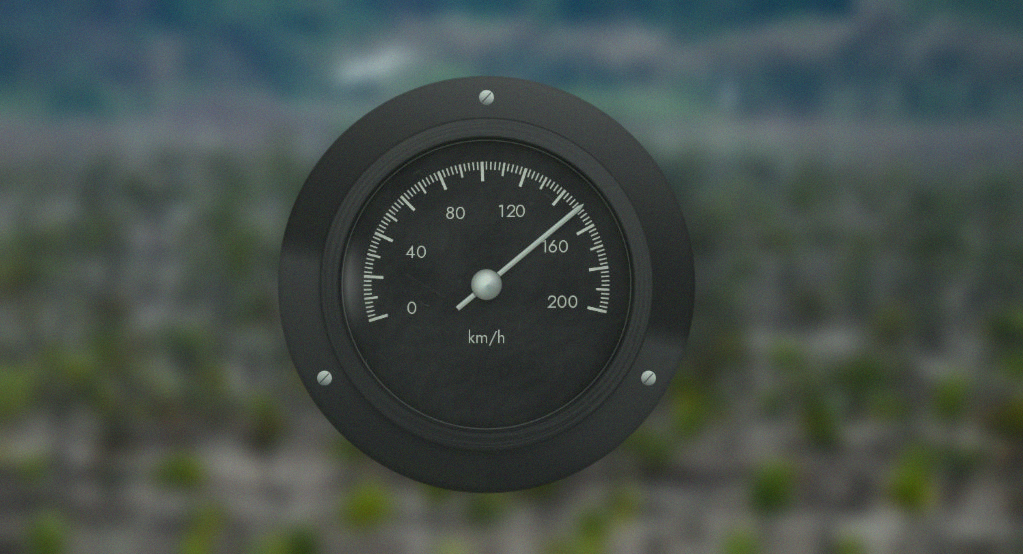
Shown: 150
